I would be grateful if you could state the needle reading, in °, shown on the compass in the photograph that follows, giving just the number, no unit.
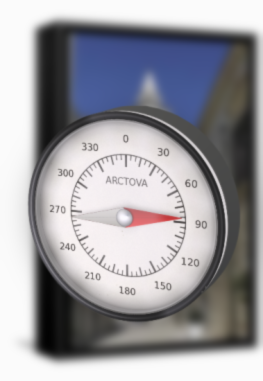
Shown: 85
